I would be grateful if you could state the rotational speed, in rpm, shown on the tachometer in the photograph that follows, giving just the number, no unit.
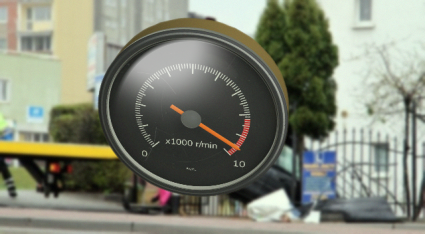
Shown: 9500
